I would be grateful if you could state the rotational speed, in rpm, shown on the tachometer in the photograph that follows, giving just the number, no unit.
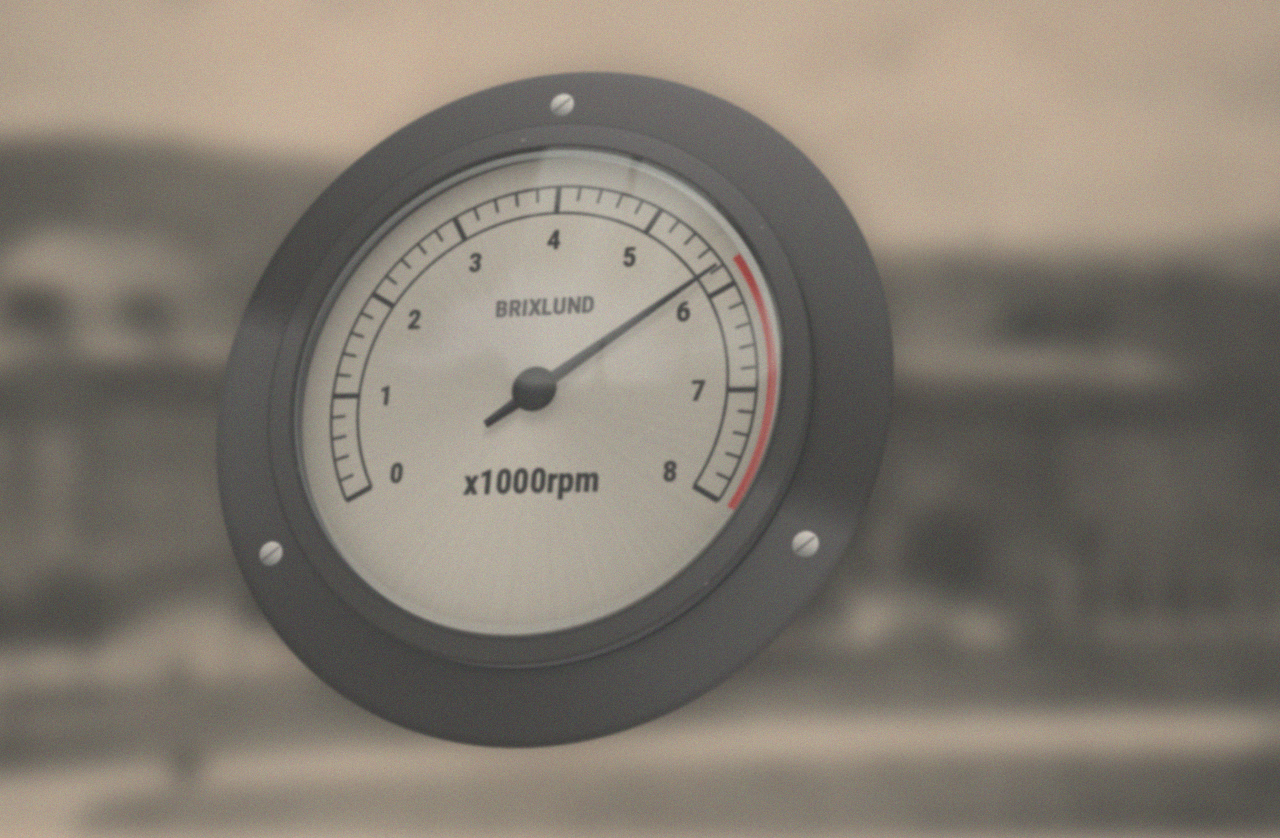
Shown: 5800
